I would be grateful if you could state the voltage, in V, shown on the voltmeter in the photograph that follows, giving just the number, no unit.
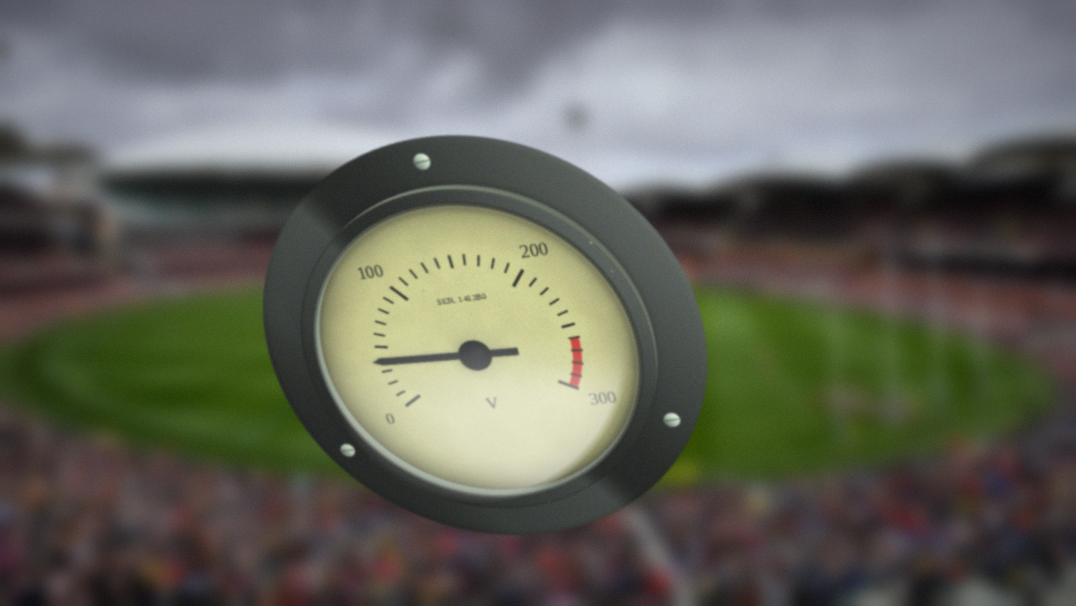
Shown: 40
